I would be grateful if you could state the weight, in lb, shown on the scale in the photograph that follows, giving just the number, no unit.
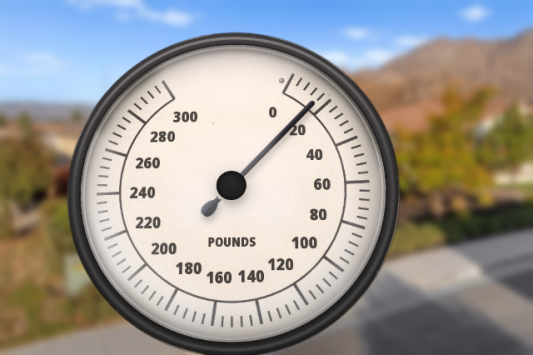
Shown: 16
